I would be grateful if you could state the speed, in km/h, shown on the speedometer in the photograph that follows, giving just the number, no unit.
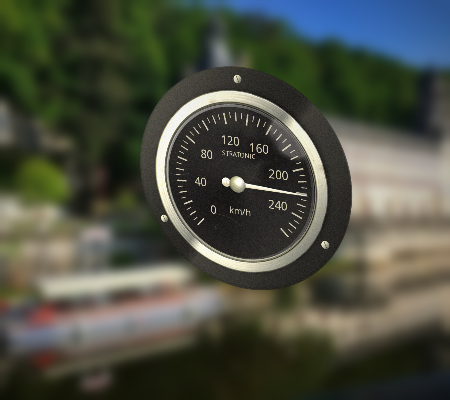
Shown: 220
